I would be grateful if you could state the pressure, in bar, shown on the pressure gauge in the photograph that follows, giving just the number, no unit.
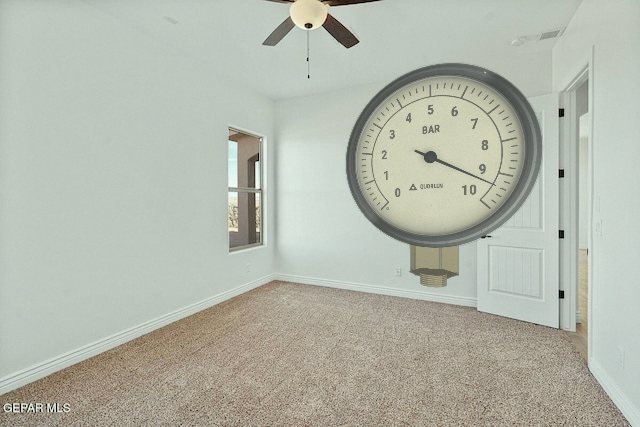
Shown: 9.4
